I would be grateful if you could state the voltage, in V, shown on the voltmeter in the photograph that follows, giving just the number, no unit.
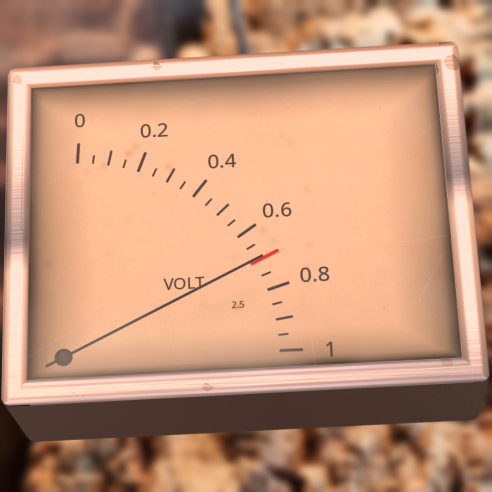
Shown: 0.7
